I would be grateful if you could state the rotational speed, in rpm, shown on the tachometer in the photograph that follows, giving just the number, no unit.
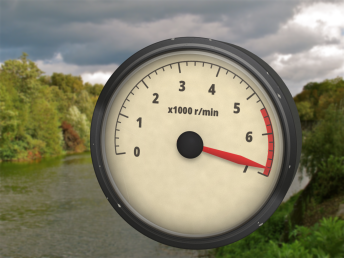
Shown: 6800
